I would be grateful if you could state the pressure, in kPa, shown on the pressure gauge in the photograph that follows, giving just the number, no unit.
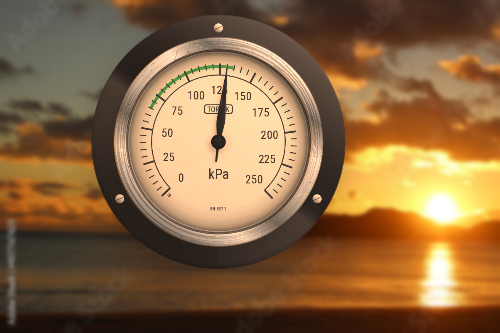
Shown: 130
